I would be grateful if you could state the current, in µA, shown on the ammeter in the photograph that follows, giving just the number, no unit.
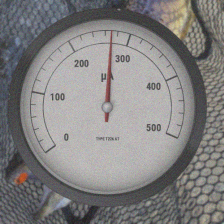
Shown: 270
